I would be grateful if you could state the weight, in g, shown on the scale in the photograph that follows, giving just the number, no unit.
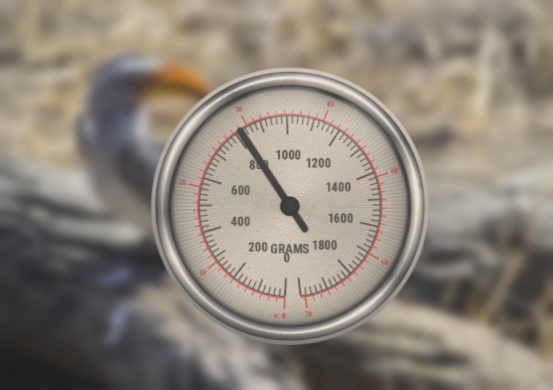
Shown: 820
